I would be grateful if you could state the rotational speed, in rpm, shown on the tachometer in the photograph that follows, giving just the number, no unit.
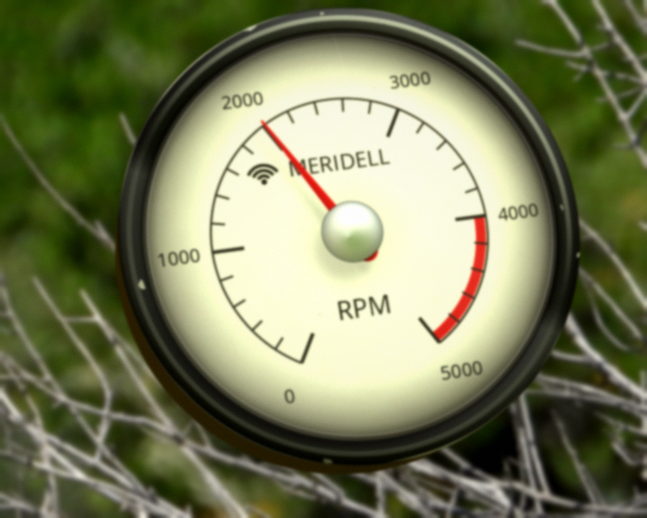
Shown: 2000
